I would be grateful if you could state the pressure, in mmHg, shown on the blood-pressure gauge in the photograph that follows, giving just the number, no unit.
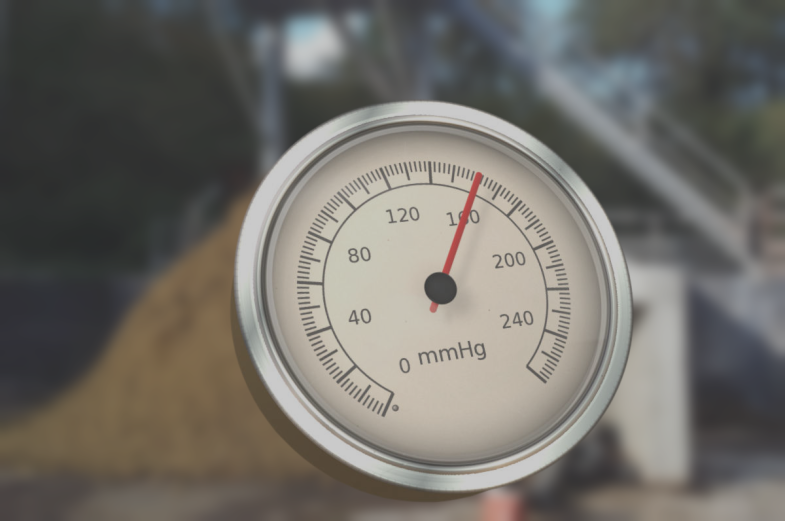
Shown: 160
